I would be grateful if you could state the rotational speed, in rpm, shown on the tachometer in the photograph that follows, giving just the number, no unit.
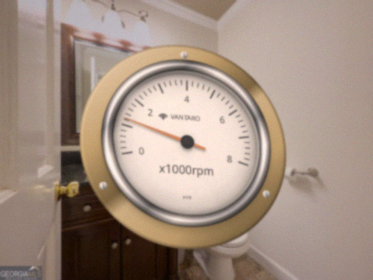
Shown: 1200
